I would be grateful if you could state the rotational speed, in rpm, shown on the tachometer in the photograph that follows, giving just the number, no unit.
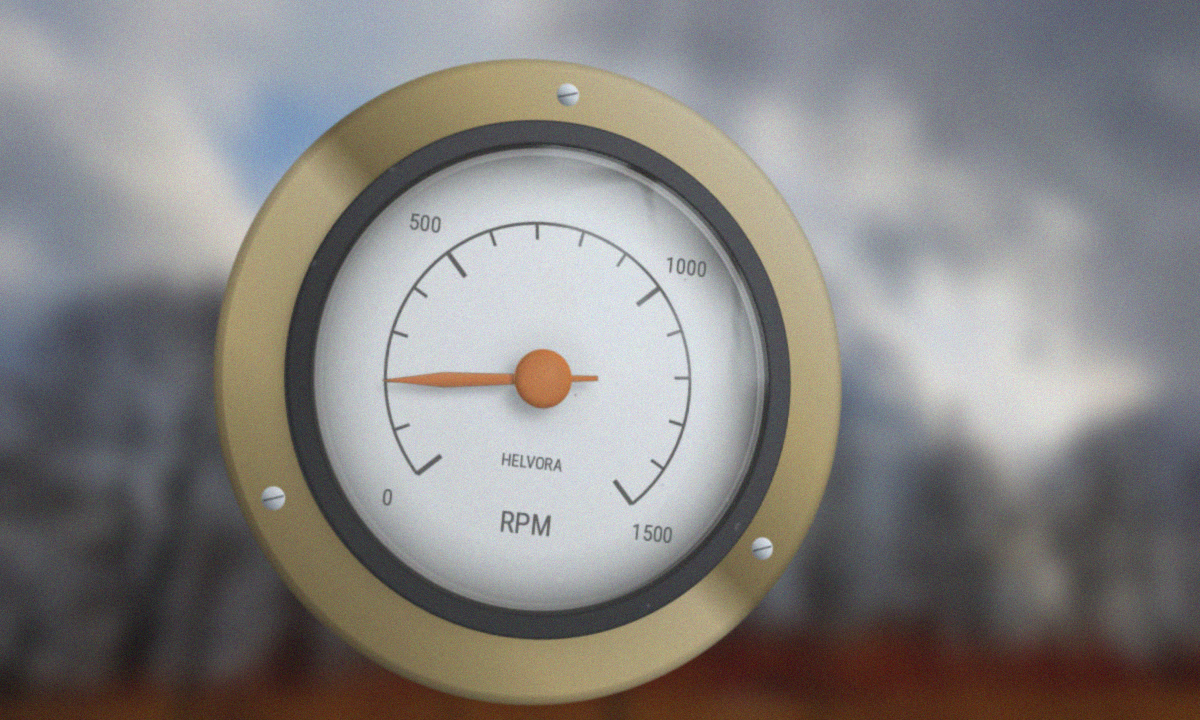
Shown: 200
